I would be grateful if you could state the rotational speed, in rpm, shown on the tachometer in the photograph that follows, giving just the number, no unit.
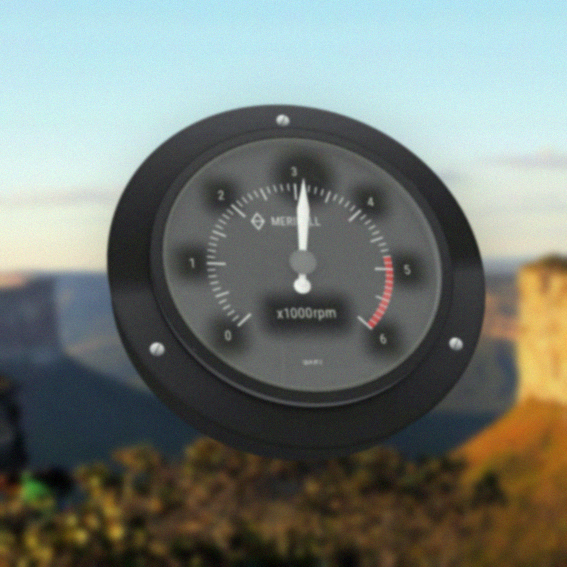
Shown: 3100
